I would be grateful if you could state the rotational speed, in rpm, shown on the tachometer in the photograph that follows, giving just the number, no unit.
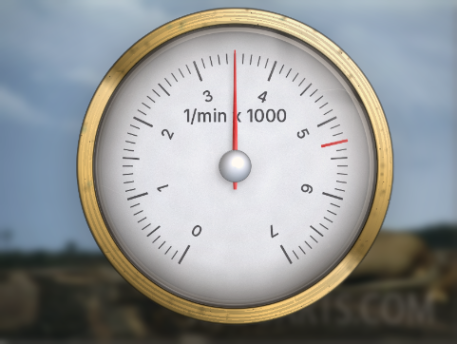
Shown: 3500
